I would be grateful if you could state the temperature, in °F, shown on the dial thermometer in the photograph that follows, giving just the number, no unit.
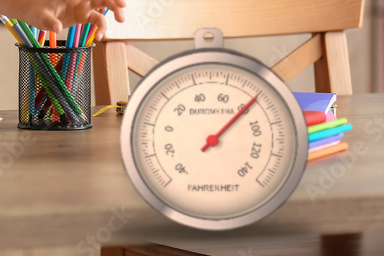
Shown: 80
